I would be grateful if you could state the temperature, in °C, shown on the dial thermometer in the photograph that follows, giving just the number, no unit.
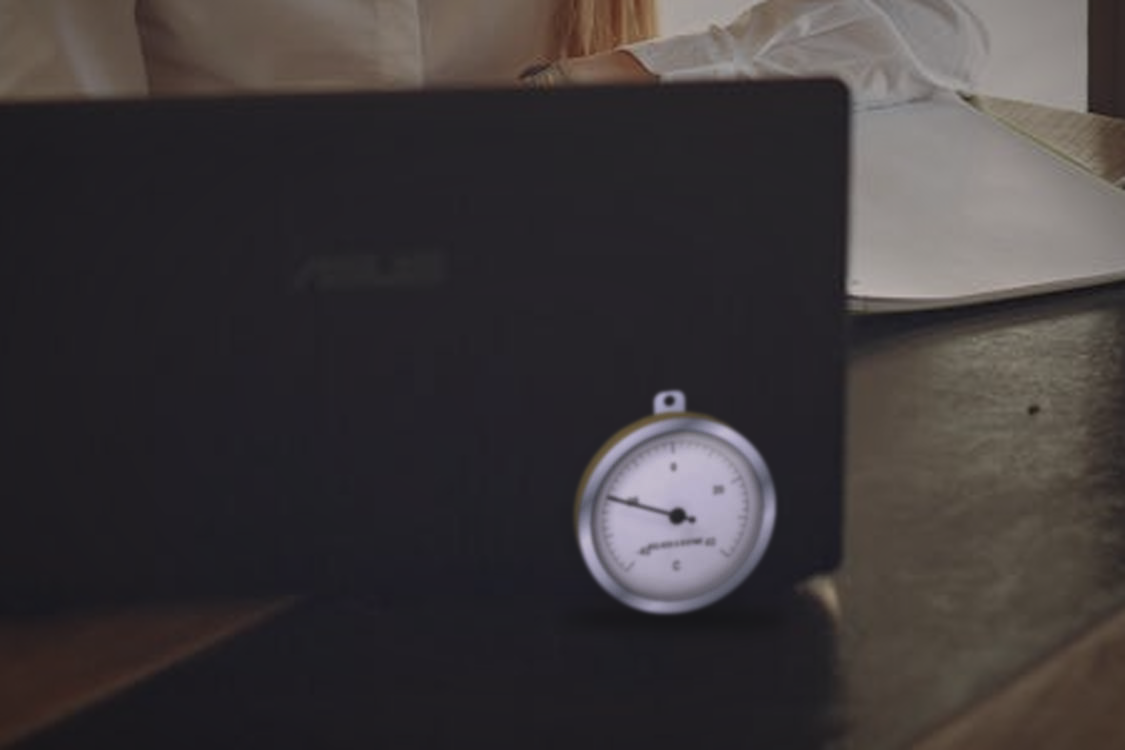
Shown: -20
